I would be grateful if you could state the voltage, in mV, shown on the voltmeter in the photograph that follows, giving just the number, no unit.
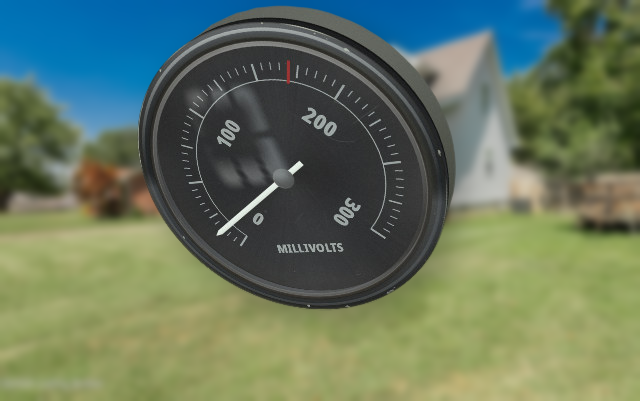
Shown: 15
